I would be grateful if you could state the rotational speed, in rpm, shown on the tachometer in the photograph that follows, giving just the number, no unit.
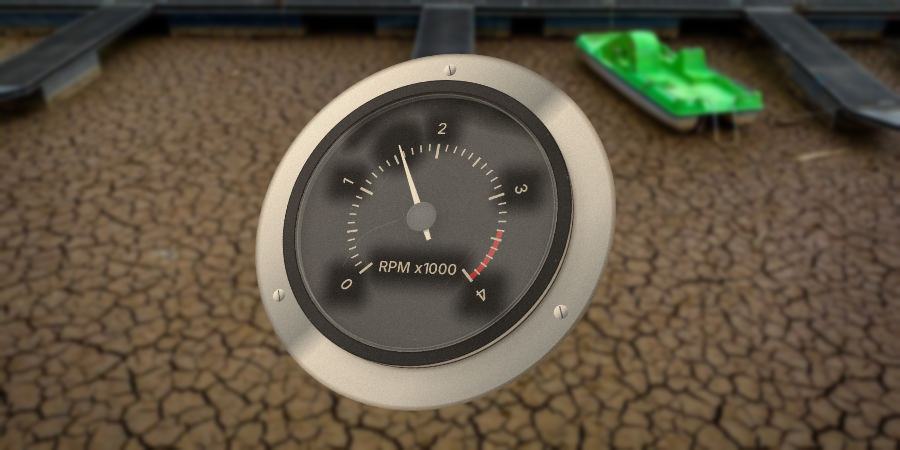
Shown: 1600
